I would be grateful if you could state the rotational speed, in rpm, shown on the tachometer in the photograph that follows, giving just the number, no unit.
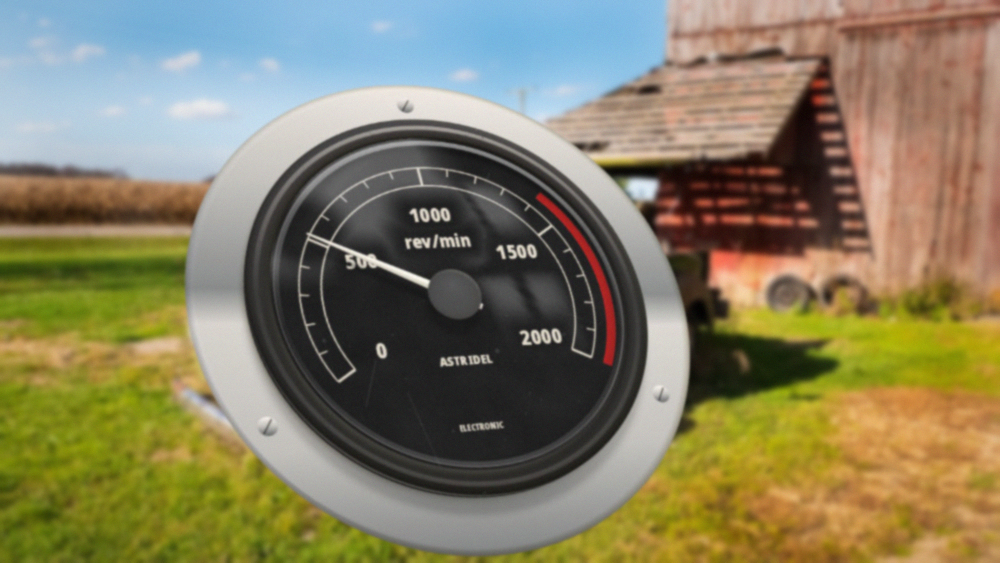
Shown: 500
